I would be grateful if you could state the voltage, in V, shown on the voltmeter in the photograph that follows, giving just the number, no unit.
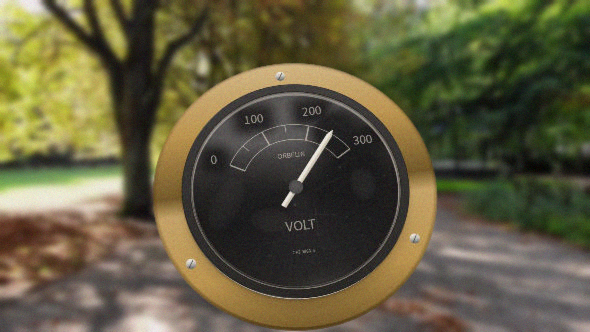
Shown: 250
